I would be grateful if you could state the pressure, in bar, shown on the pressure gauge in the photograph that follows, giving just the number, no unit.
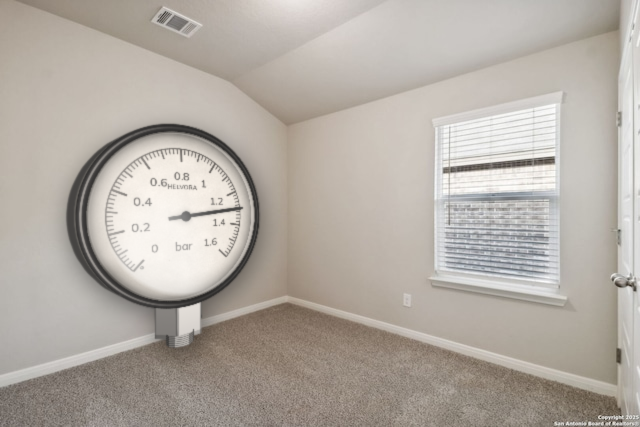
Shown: 1.3
